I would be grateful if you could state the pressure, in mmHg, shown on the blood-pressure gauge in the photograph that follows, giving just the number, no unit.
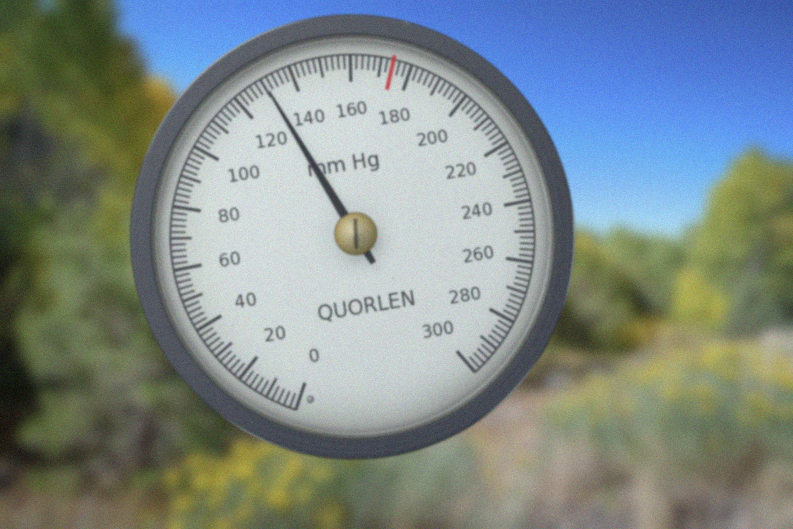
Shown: 130
